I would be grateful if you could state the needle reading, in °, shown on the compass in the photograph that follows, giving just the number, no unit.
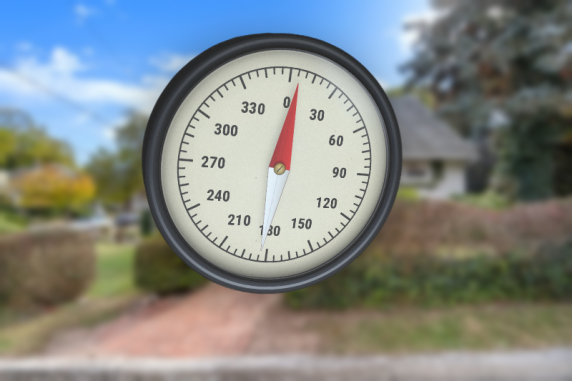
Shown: 5
